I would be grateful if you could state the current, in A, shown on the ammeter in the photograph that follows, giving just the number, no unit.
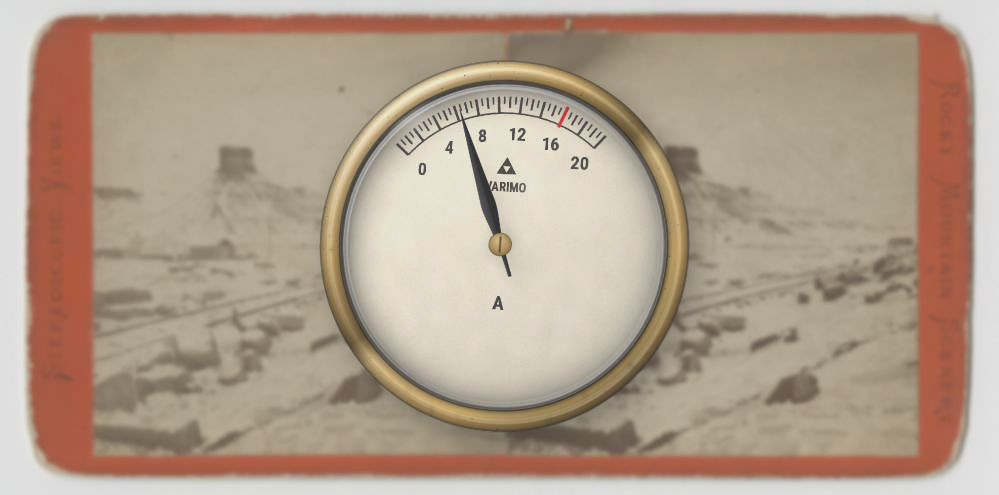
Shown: 6.5
